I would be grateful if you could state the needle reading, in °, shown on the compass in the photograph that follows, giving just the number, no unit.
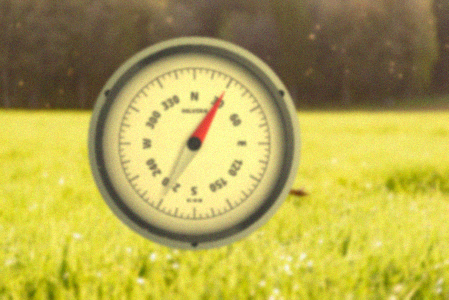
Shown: 30
